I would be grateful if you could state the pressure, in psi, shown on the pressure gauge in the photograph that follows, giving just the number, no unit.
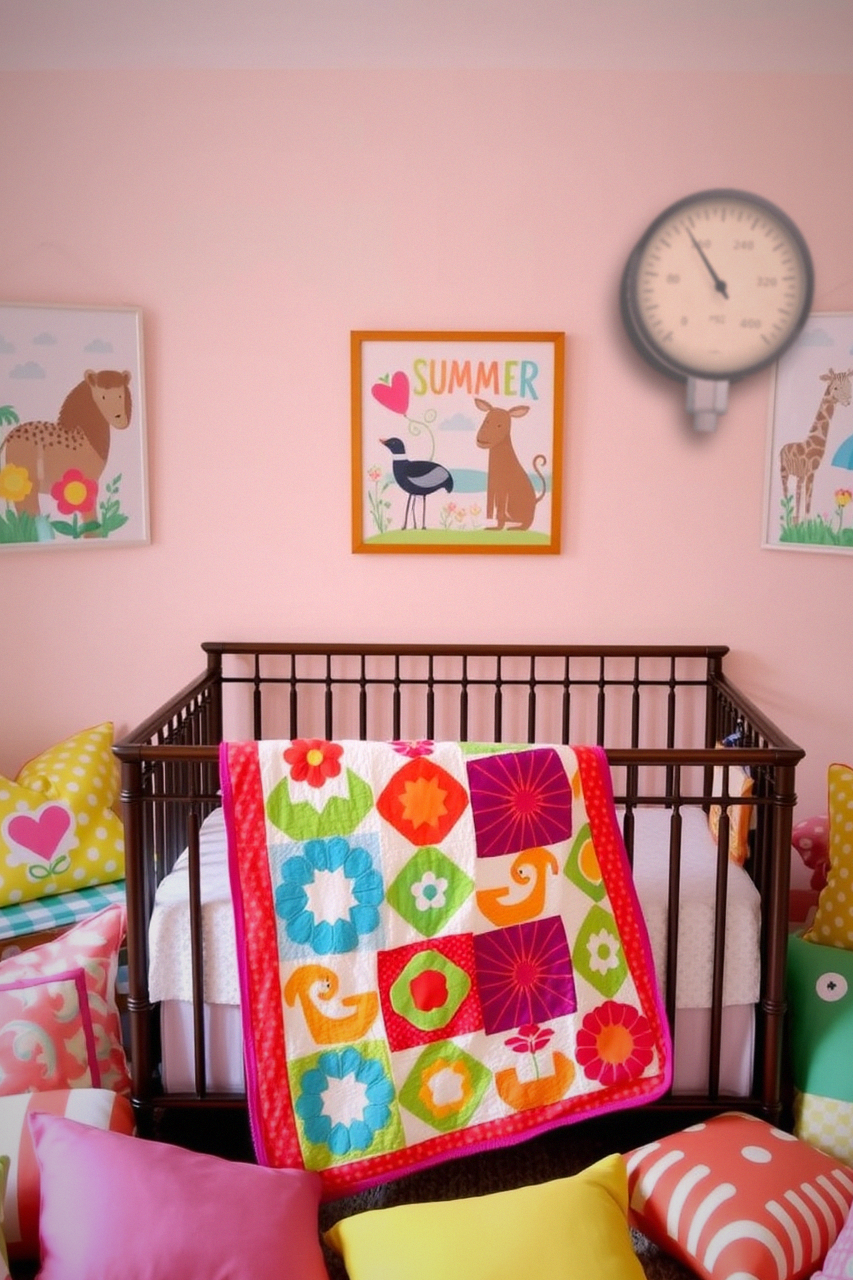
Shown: 150
